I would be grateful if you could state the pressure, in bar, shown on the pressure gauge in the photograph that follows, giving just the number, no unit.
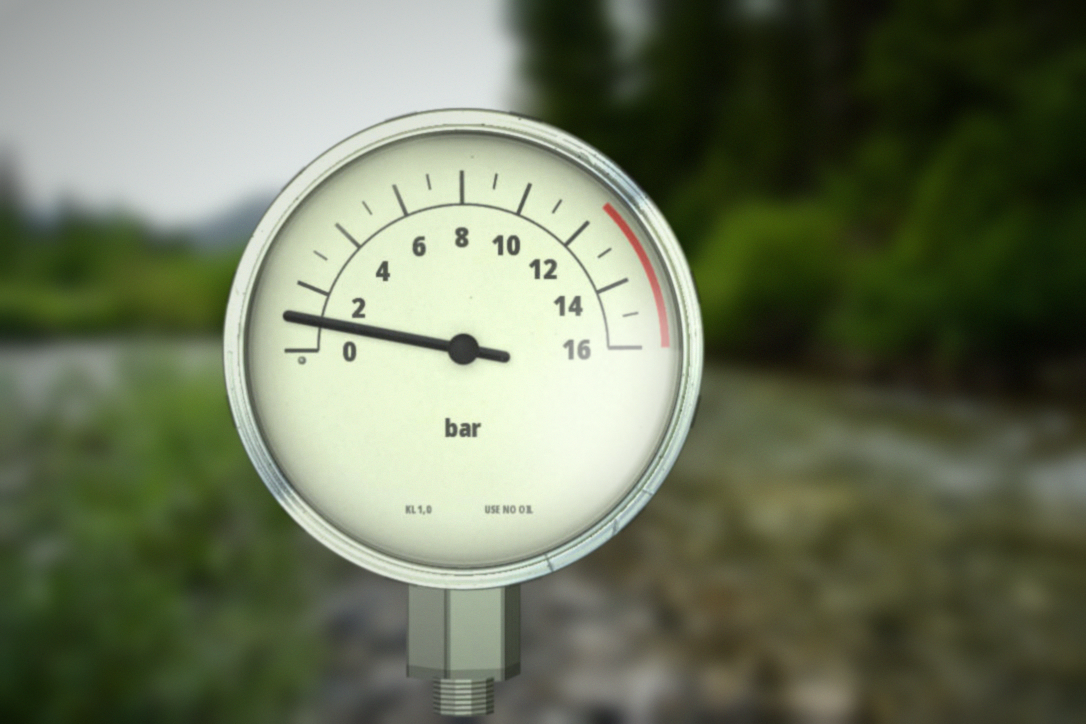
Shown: 1
